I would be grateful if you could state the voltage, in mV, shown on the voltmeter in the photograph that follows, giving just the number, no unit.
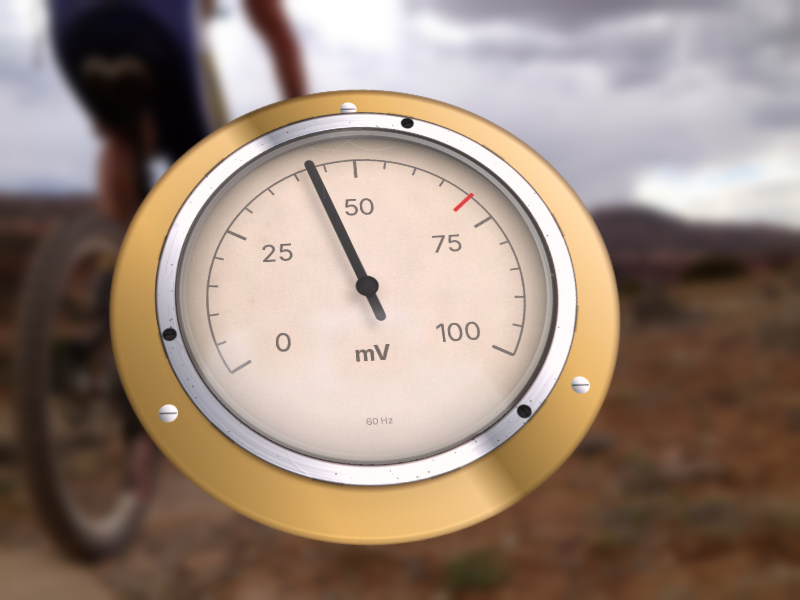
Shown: 42.5
